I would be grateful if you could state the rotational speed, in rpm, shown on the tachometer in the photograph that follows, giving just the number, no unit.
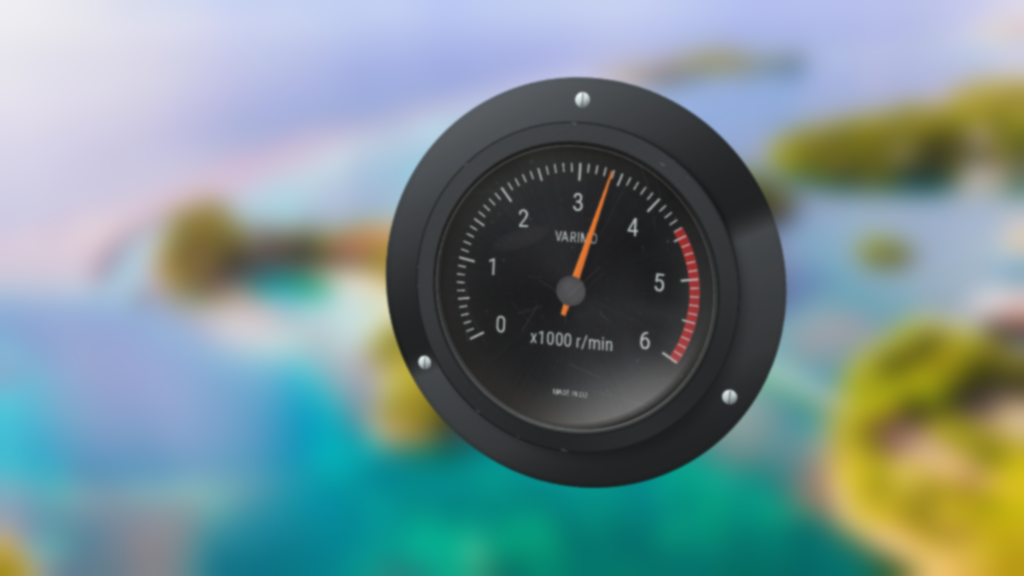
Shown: 3400
